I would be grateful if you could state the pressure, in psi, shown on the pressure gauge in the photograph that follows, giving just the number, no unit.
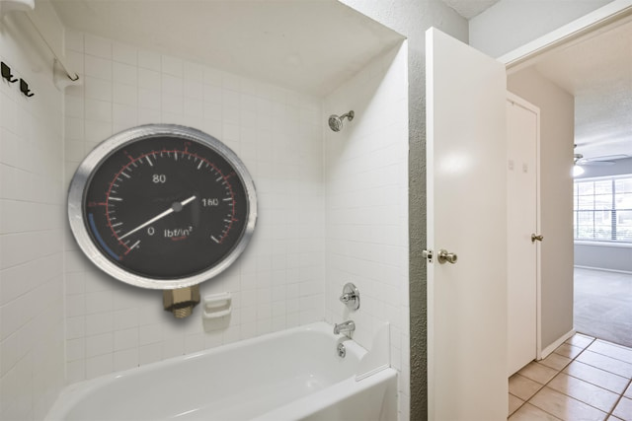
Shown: 10
